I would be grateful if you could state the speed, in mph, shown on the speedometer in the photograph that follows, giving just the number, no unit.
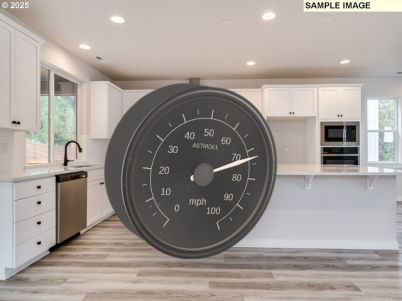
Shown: 72.5
